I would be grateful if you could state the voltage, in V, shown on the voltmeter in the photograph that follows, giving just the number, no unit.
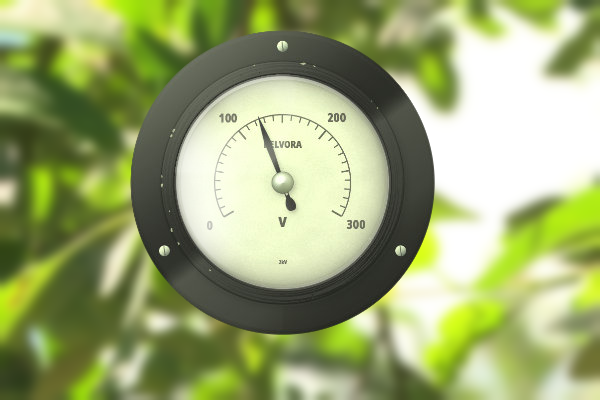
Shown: 125
